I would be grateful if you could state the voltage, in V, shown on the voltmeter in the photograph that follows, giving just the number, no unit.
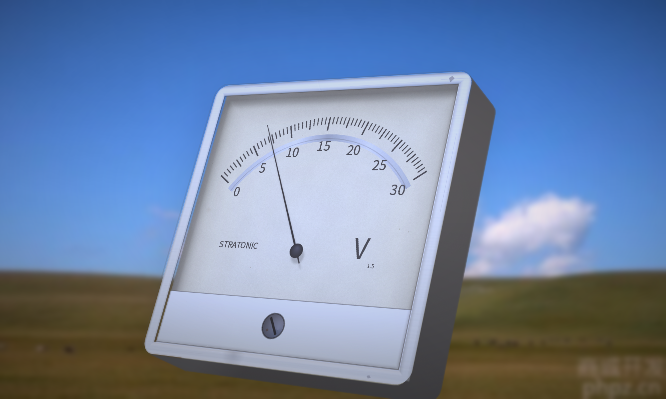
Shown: 7.5
